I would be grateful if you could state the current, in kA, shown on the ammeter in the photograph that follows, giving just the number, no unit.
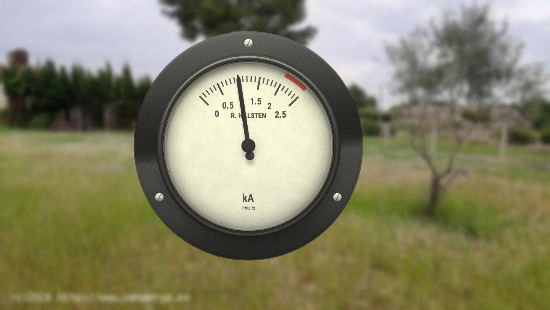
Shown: 1
